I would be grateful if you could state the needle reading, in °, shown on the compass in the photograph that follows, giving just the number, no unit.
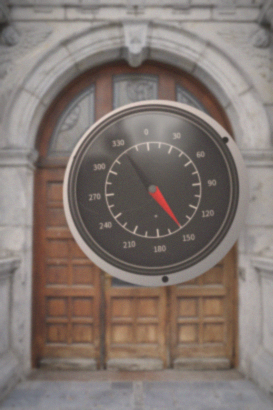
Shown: 150
